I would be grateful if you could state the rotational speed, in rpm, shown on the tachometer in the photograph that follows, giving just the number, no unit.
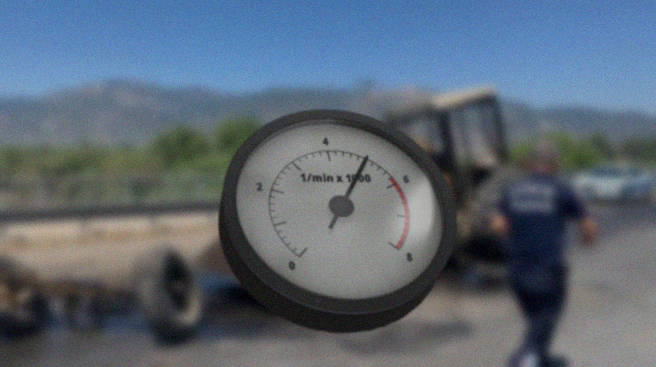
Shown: 5000
